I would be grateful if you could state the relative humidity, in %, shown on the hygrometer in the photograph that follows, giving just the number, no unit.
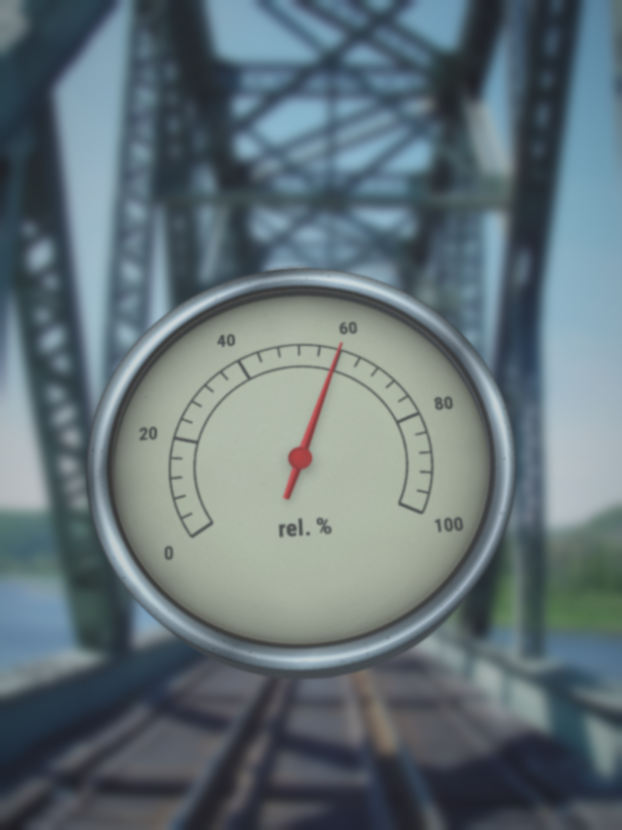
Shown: 60
